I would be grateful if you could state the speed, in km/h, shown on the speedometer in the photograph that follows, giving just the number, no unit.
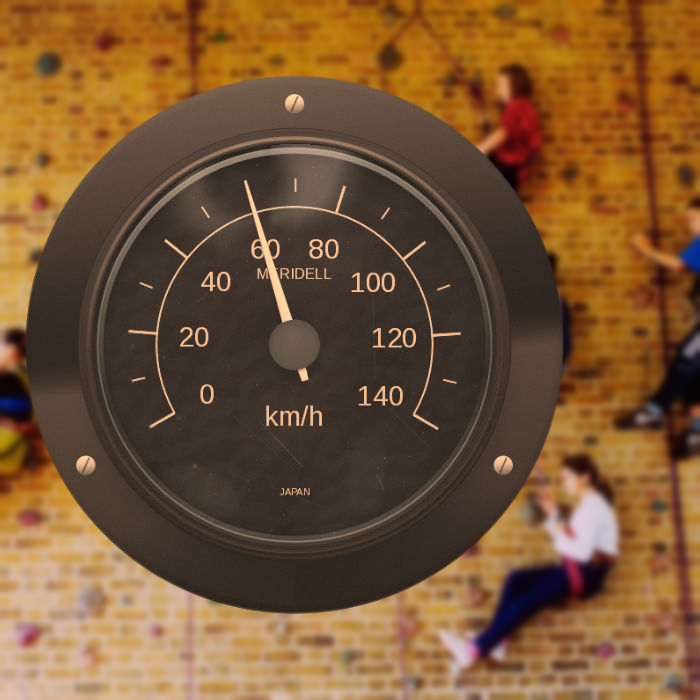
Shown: 60
